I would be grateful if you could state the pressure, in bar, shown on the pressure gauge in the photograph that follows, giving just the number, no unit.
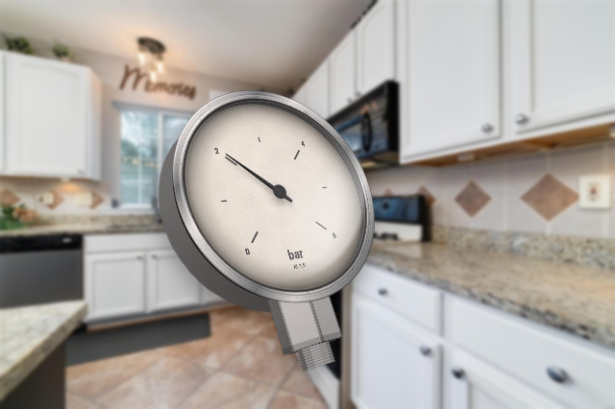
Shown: 2
